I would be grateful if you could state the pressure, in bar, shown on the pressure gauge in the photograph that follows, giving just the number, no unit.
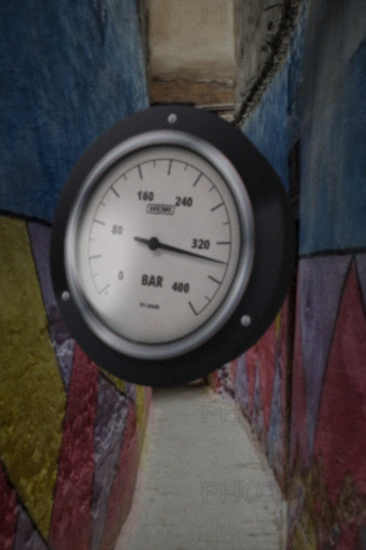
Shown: 340
